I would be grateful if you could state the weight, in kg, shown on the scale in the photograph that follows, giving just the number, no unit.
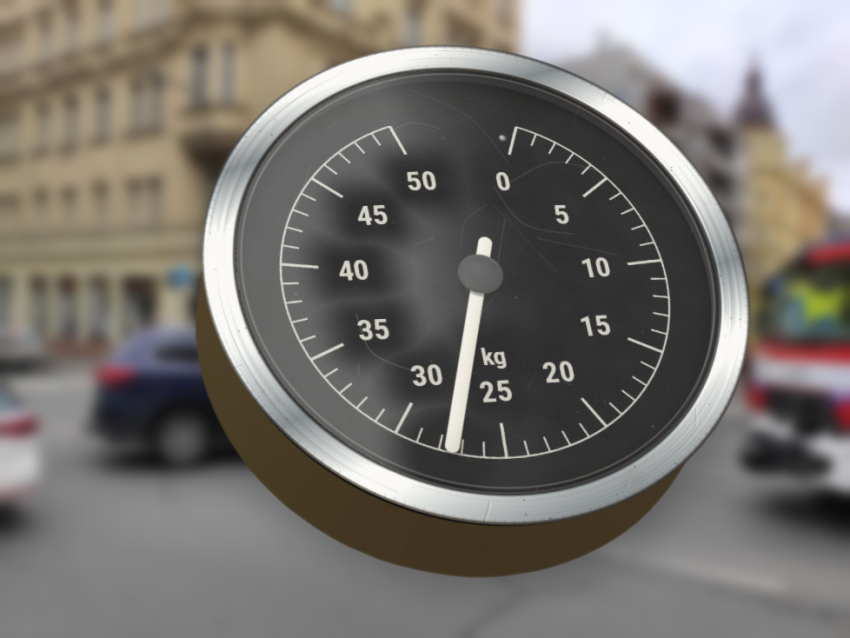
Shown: 27.5
